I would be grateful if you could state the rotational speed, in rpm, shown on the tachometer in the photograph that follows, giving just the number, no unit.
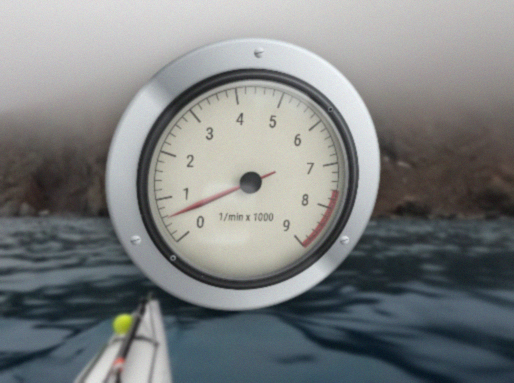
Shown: 600
